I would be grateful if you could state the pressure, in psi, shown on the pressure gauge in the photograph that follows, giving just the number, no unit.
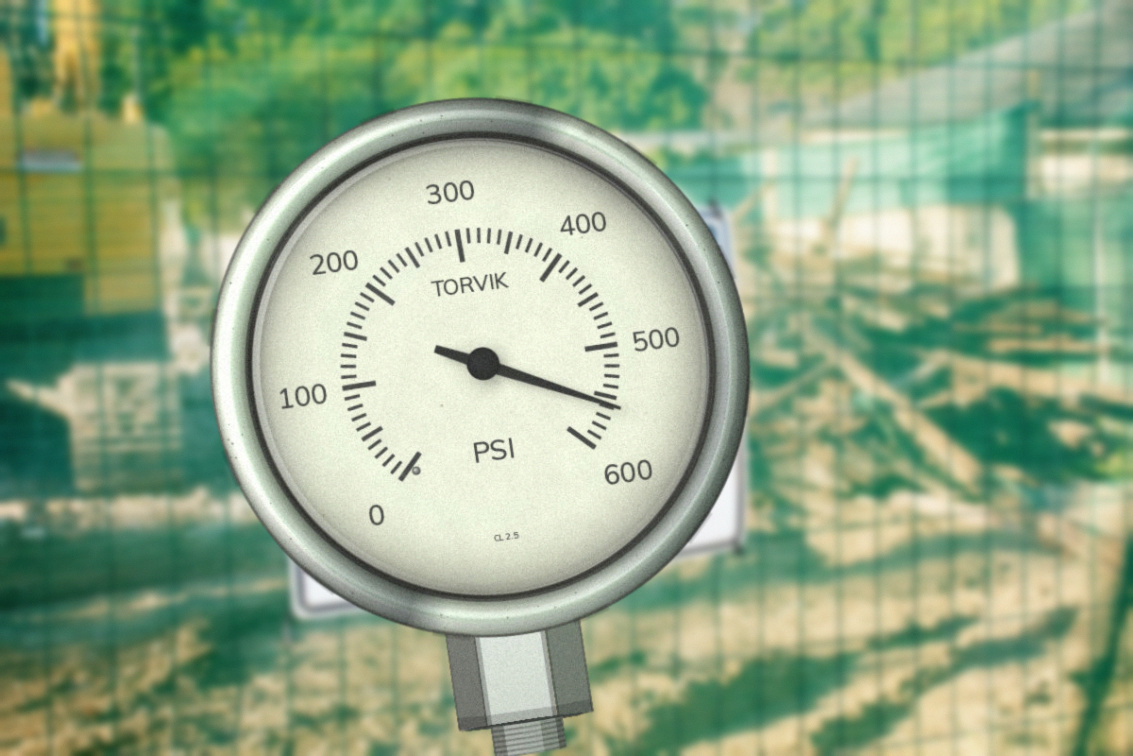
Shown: 560
